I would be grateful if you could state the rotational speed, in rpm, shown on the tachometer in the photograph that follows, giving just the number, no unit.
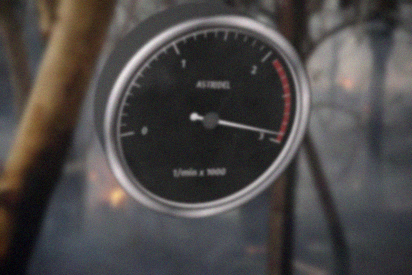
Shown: 2900
